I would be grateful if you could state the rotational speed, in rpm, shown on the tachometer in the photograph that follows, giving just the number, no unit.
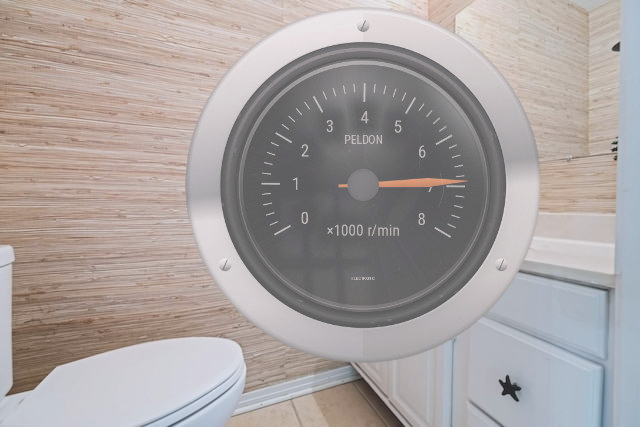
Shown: 6900
